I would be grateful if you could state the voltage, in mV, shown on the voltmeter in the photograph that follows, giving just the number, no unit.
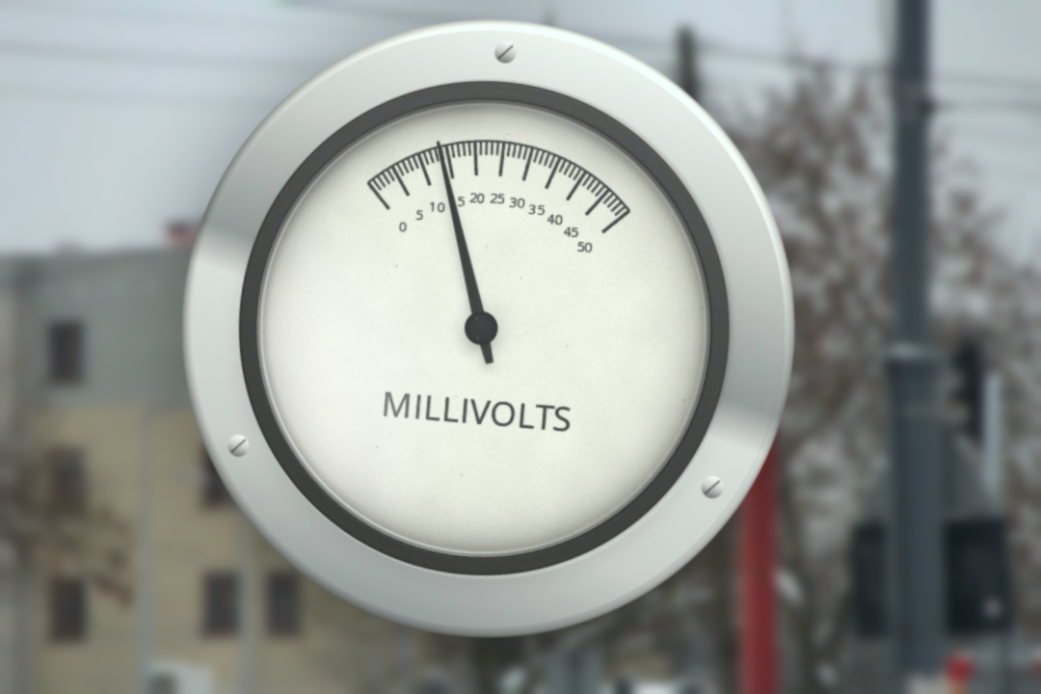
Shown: 14
